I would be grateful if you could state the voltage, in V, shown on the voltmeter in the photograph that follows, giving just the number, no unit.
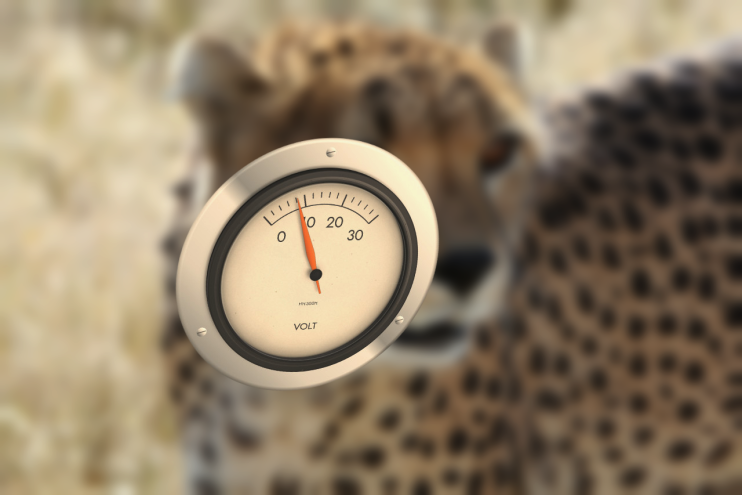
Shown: 8
